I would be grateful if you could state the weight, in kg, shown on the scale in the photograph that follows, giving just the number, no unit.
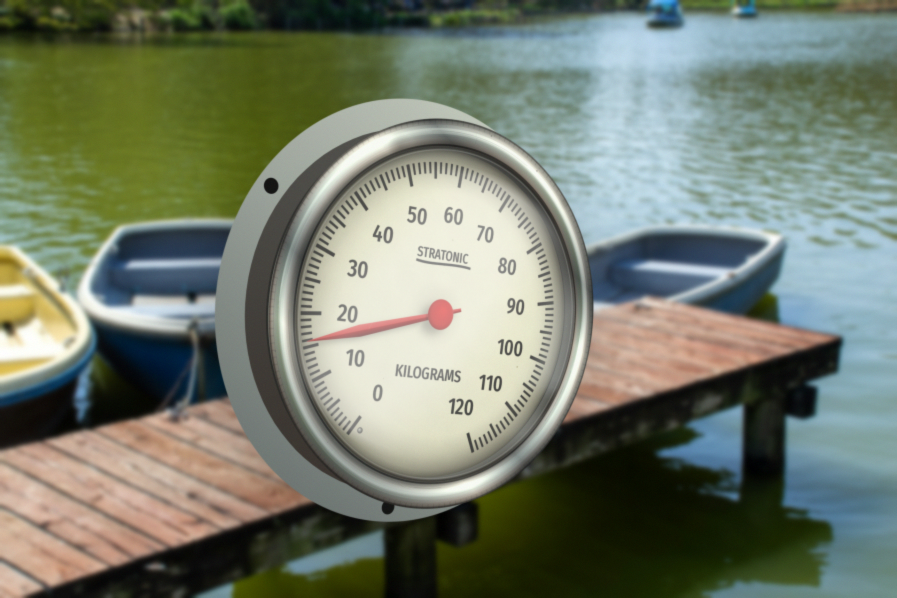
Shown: 16
